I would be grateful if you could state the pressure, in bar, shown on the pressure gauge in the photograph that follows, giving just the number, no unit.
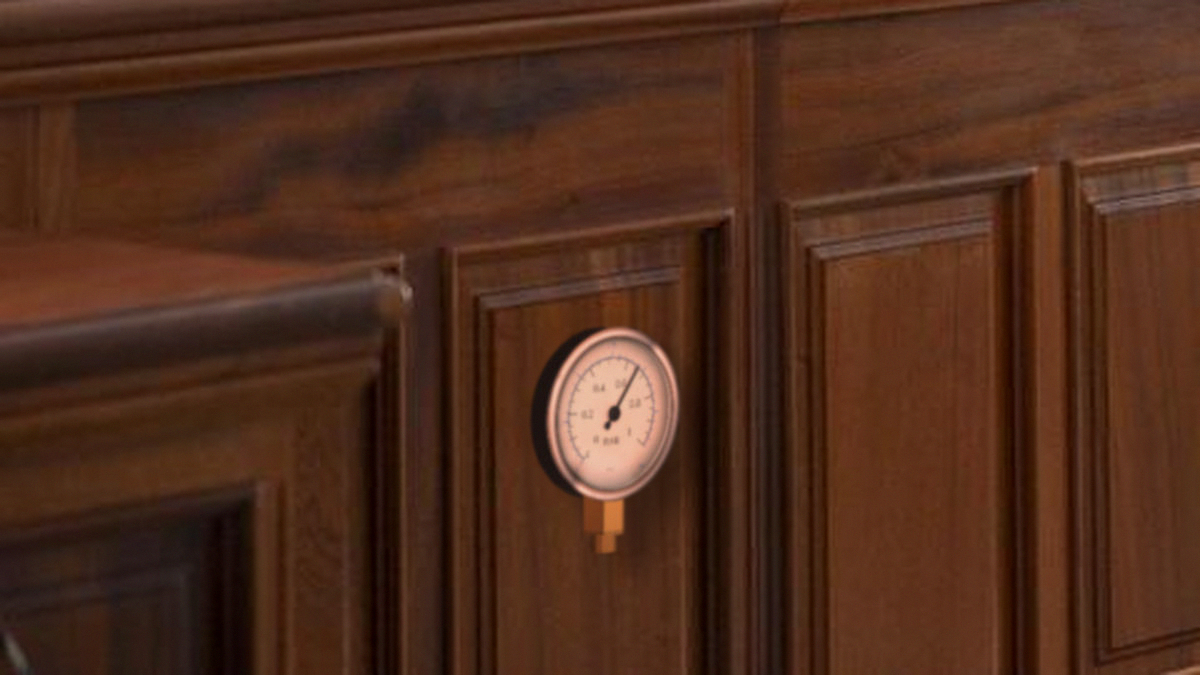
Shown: 0.65
